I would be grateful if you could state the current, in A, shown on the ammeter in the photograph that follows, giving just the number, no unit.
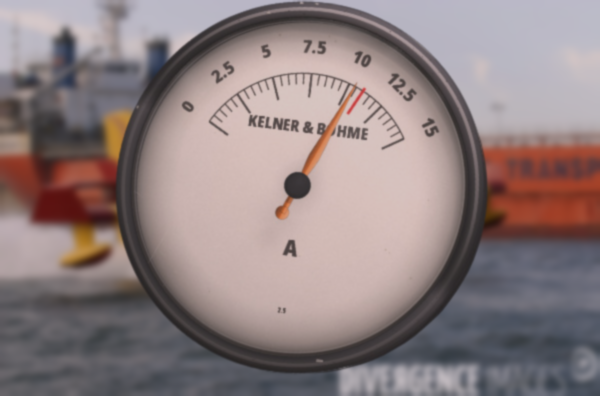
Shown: 10.5
